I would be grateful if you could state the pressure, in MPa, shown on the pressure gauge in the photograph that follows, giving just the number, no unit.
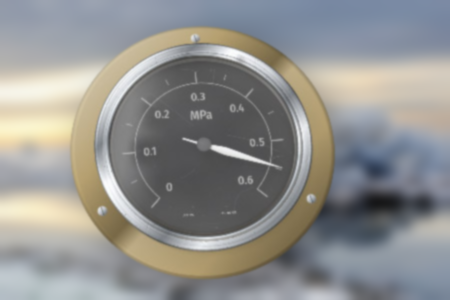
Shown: 0.55
